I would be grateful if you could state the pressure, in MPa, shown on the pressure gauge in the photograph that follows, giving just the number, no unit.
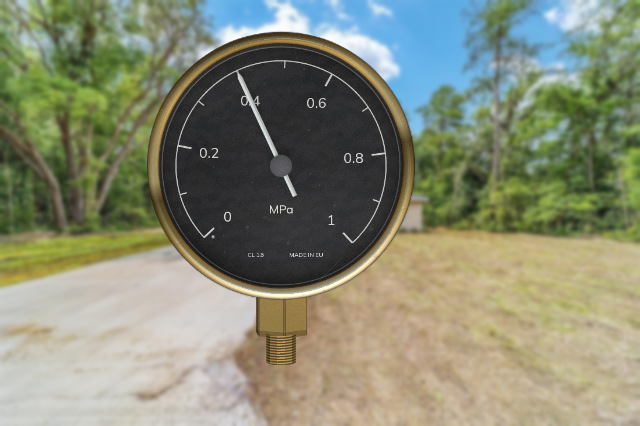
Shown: 0.4
